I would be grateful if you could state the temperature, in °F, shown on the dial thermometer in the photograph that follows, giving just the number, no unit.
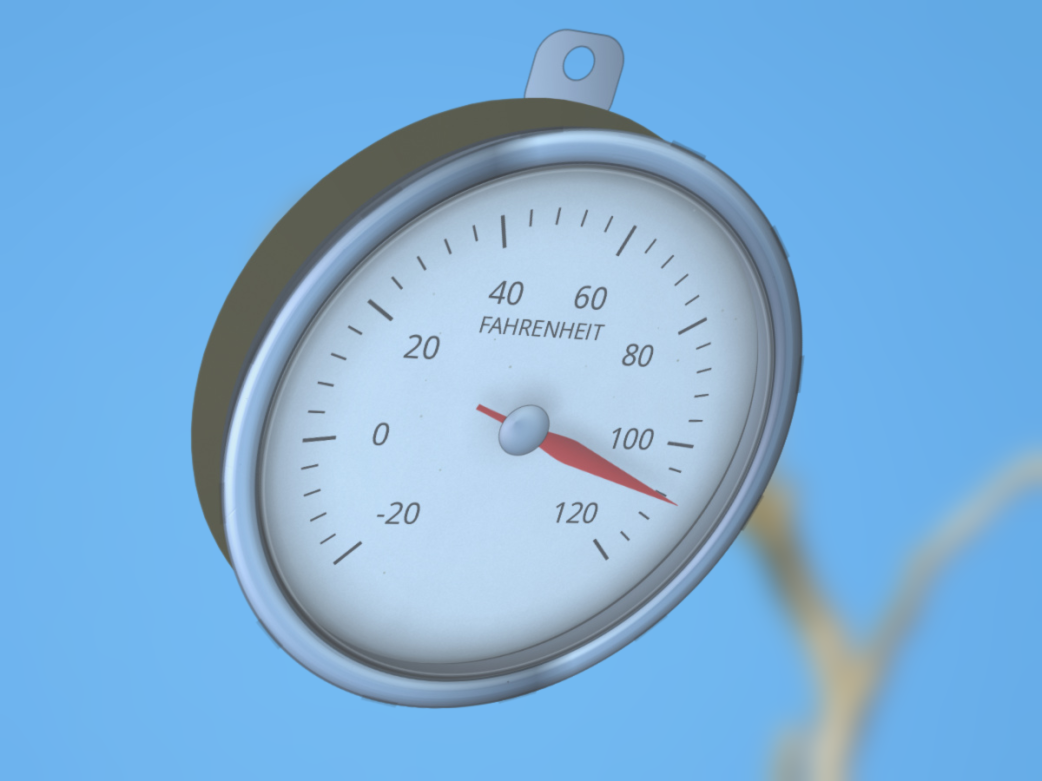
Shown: 108
